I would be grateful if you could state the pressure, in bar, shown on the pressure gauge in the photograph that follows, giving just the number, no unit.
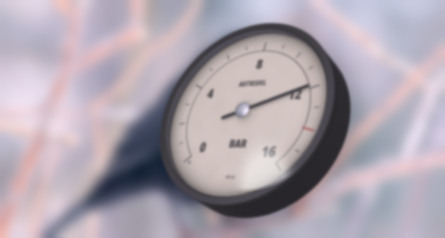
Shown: 12
